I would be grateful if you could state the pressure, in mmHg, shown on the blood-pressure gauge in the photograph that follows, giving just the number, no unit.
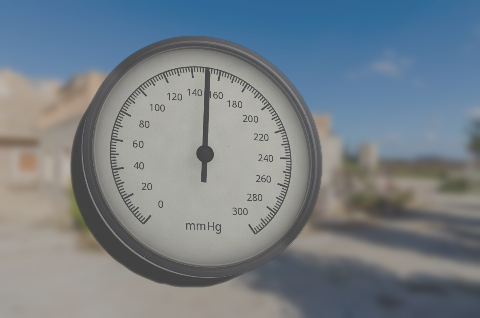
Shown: 150
